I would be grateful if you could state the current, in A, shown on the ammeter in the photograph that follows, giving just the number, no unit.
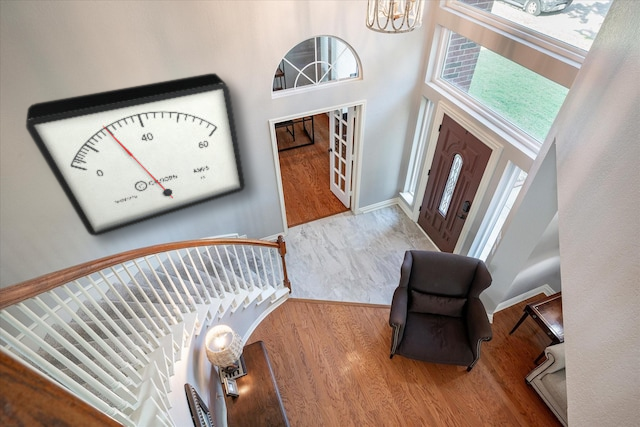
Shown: 30
